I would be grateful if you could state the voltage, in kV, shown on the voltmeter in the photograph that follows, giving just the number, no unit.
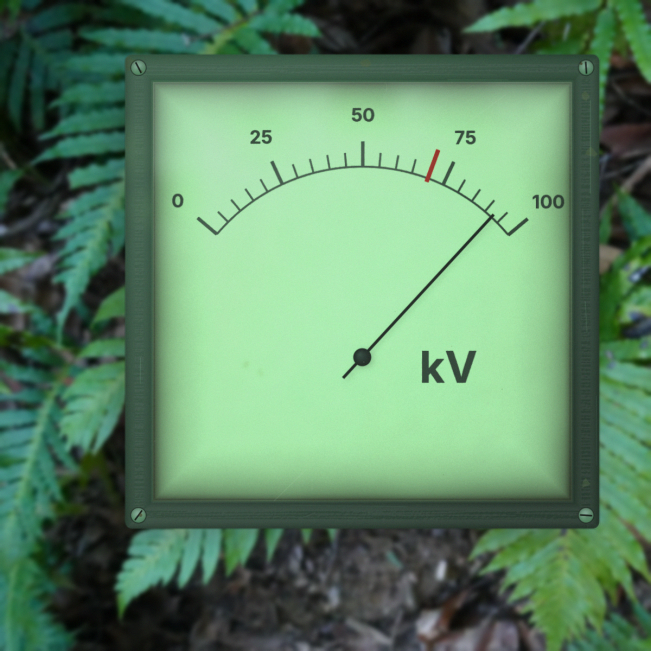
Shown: 92.5
